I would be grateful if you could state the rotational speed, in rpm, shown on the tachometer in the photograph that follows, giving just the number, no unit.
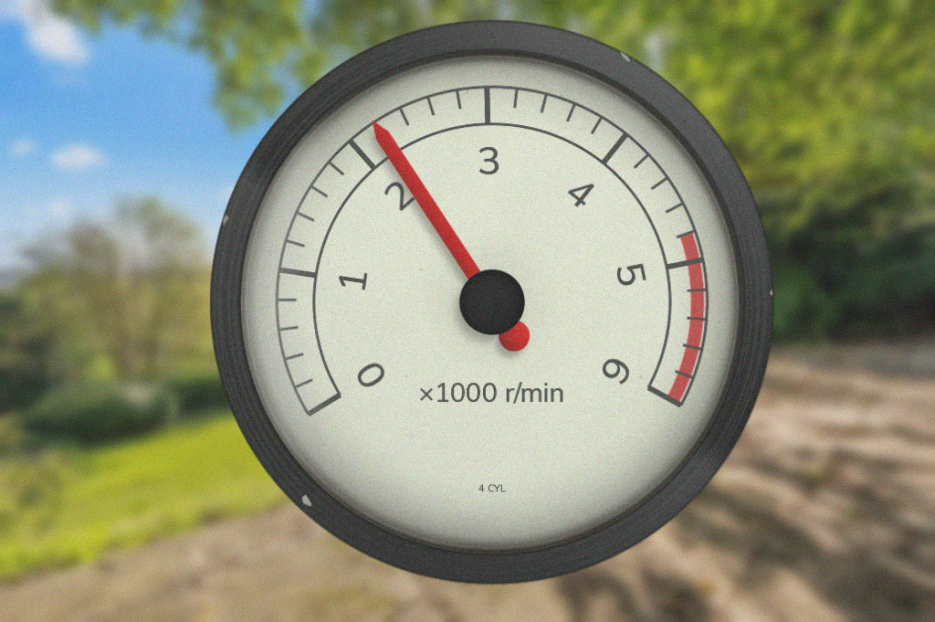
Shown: 2200
